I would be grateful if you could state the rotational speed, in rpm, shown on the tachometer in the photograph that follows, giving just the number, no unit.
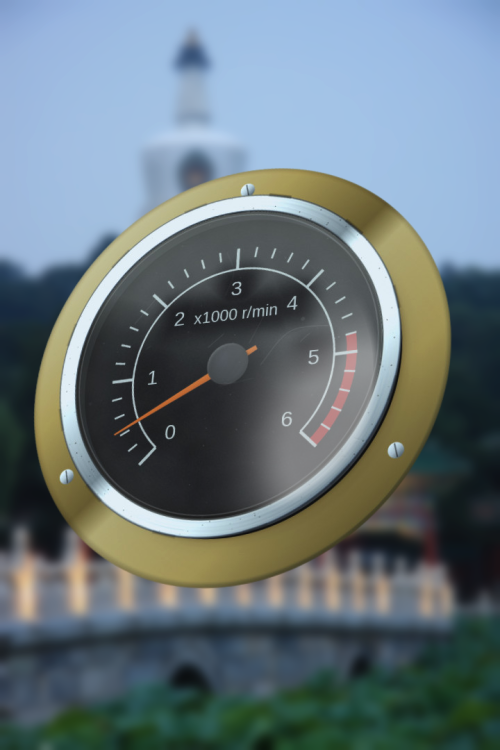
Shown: 400
